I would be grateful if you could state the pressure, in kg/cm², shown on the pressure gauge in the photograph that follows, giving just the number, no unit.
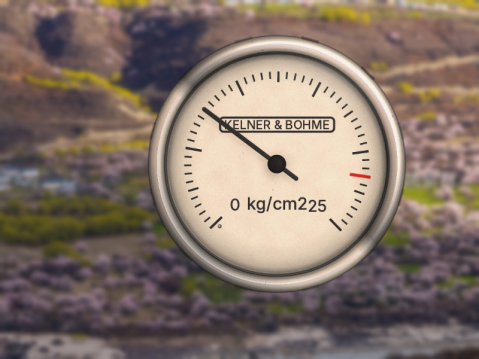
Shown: 7.5
